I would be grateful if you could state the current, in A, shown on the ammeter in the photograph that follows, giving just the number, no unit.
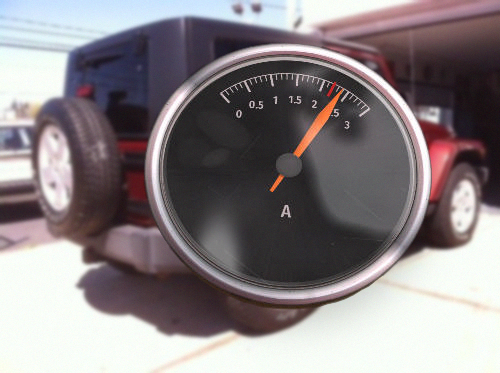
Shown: 2.4
